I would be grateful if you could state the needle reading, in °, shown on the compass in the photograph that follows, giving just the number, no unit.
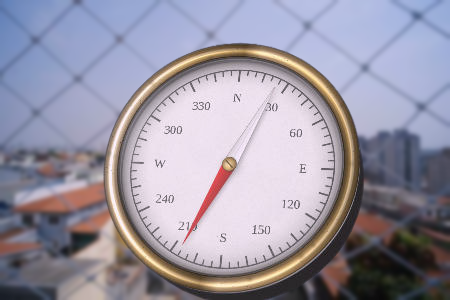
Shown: 205
